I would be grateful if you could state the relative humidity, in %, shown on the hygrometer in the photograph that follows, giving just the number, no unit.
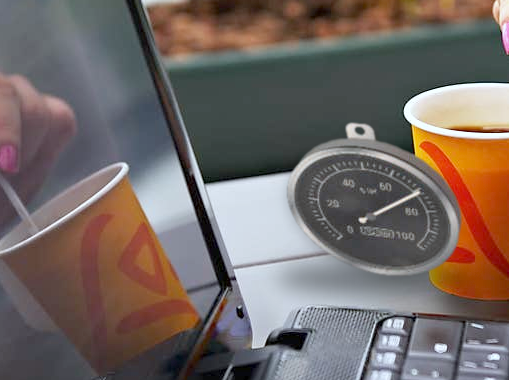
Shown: 70
